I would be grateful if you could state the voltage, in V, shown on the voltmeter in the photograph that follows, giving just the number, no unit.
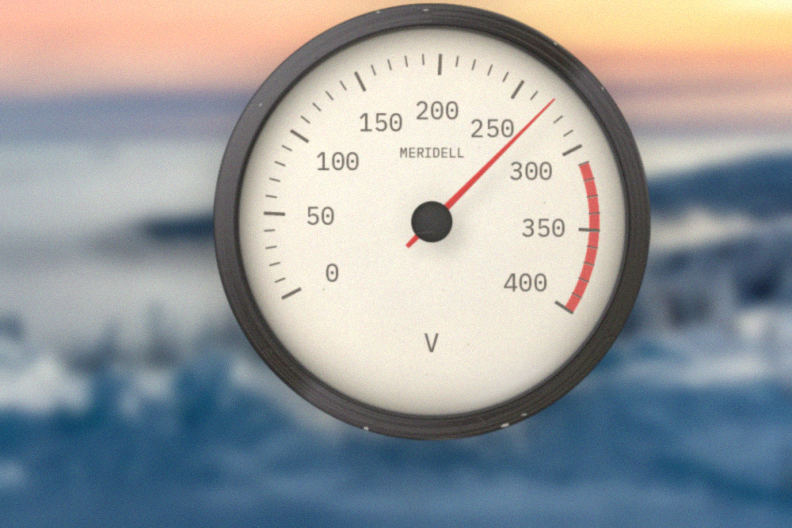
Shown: 270
